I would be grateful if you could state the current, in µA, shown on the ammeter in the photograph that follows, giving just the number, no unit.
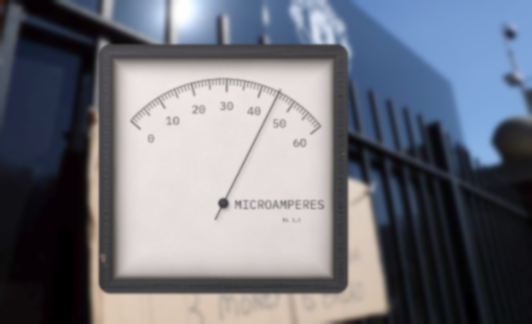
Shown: 45
